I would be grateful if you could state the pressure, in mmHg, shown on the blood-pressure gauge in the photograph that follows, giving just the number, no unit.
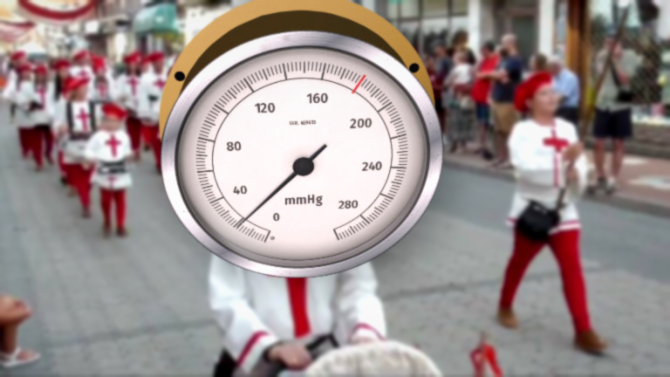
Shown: 20
